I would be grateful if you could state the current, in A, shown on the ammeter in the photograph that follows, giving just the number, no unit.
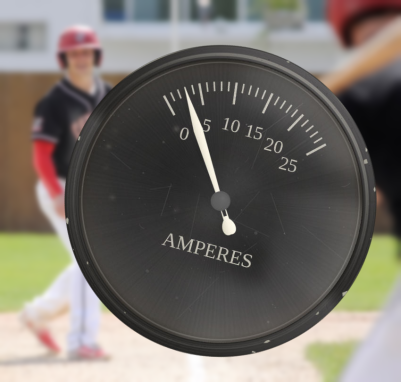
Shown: 3
